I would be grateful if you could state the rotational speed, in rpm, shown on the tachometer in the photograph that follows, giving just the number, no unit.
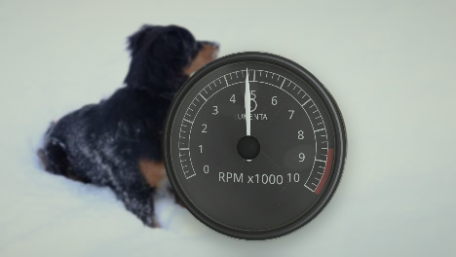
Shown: 4800
